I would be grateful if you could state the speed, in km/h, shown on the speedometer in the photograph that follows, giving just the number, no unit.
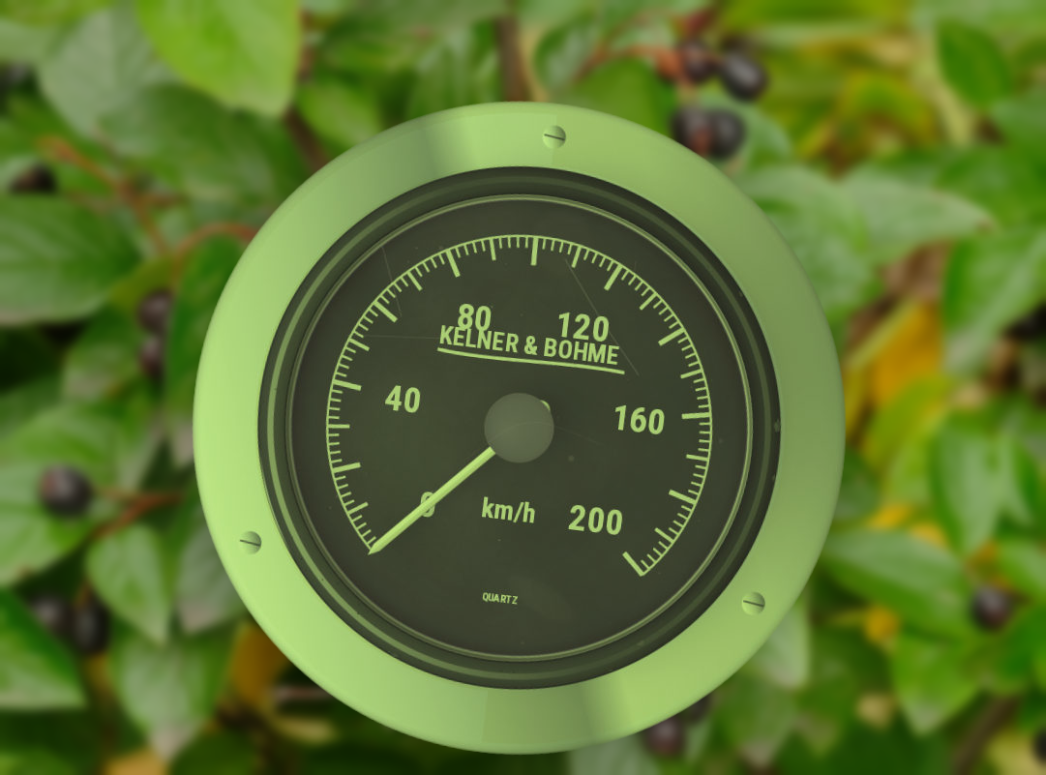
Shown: 0
